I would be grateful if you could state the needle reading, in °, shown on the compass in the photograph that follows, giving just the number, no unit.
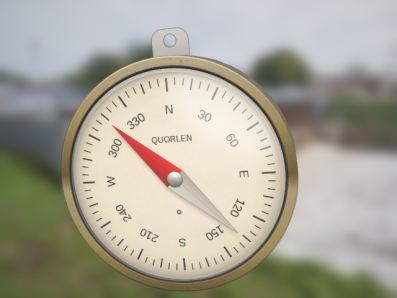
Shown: 315
